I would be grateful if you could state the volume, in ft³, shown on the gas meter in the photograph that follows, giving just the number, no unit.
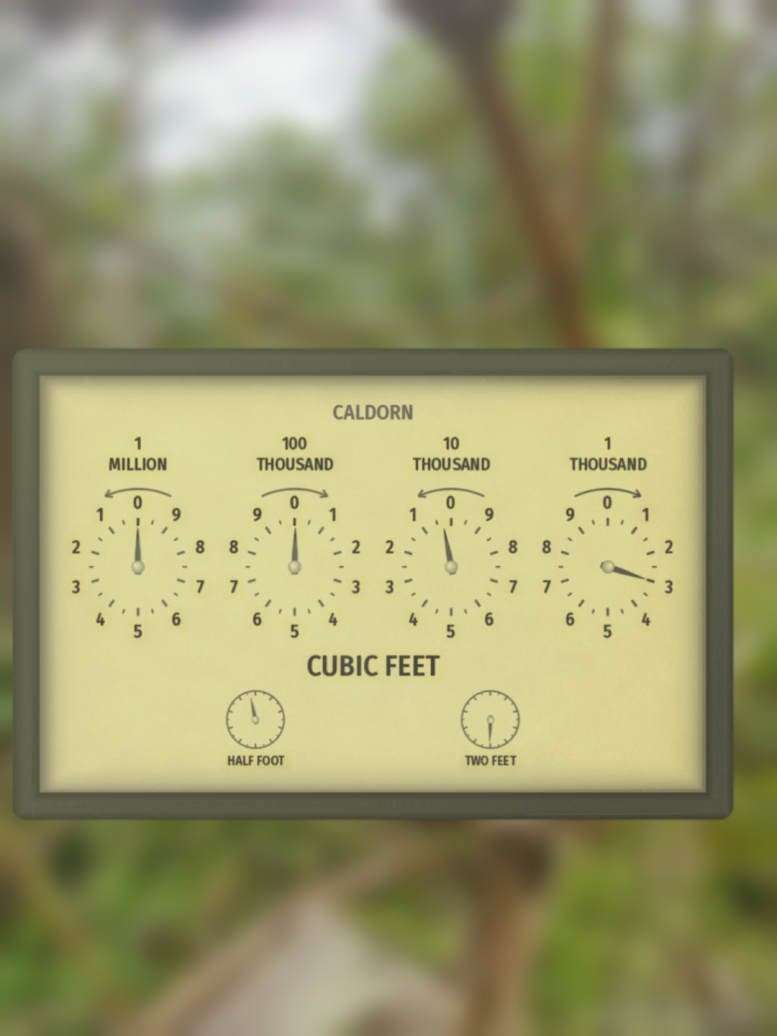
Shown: 300
